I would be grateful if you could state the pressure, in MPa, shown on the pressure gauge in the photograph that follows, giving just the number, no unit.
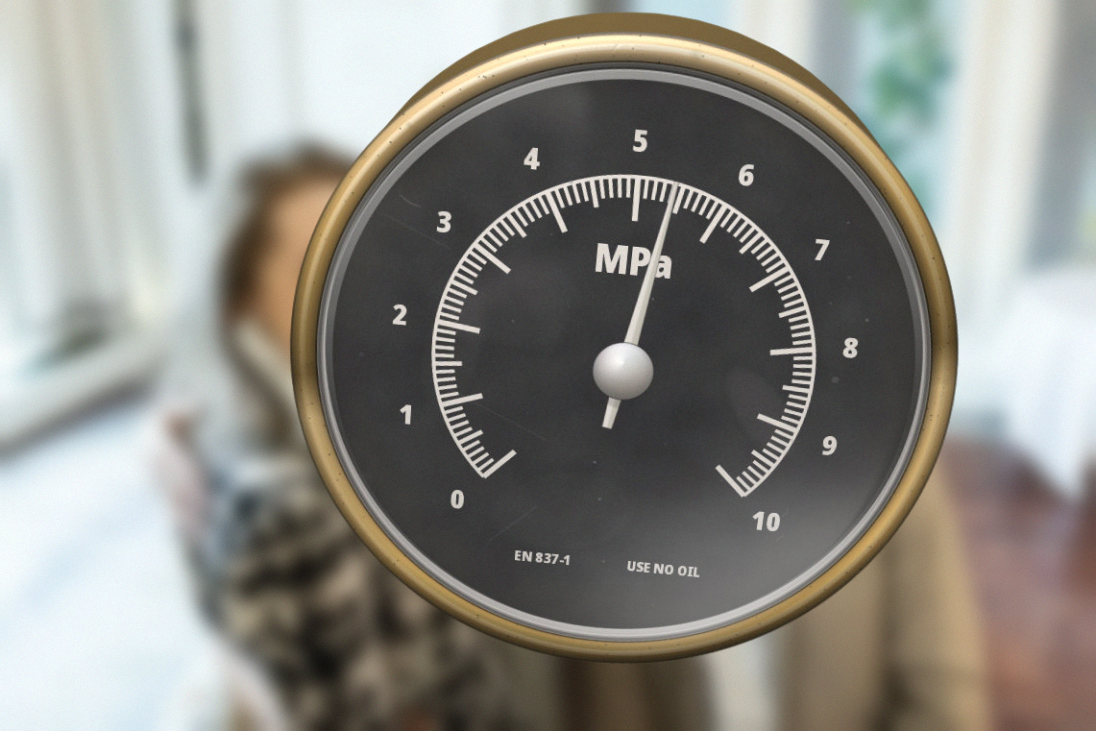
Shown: 5.4
